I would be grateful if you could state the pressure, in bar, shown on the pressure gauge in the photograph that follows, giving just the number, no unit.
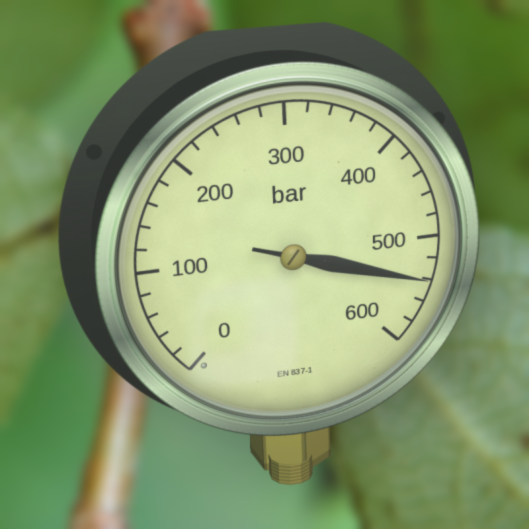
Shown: 540
